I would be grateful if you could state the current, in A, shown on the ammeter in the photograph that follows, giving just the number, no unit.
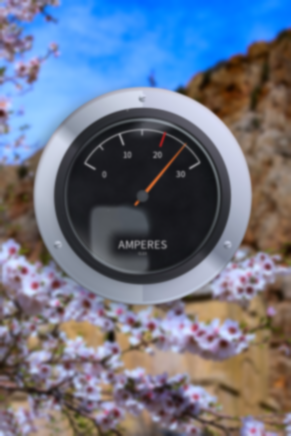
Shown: 25
